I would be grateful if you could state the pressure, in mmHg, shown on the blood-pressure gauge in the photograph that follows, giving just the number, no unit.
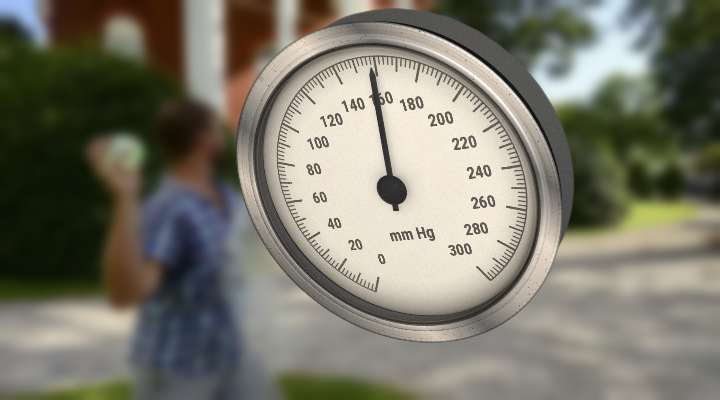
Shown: 160
